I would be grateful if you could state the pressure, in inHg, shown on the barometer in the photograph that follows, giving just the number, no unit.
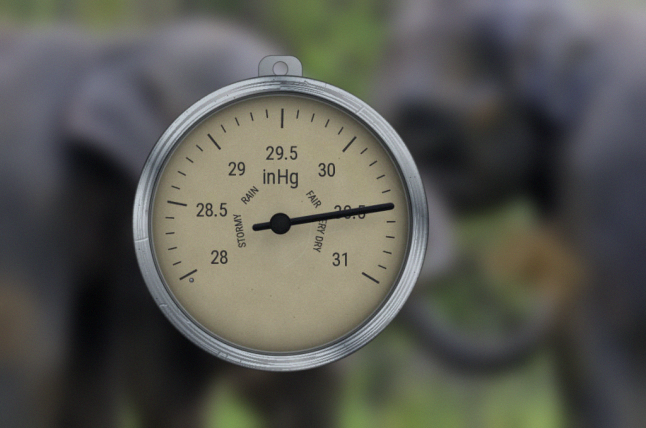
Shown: 30.5
